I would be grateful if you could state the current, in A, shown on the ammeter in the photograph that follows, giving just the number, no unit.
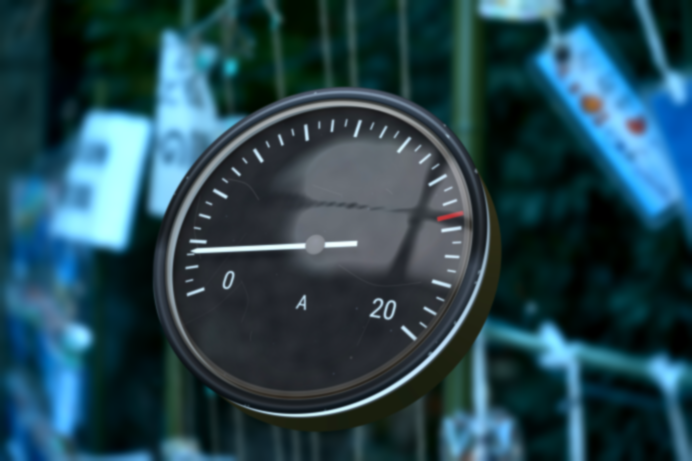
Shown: 1.5
